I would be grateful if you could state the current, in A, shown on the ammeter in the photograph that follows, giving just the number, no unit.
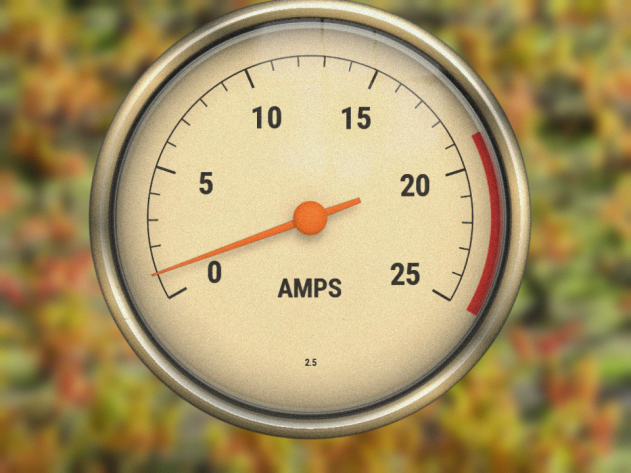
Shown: 1
